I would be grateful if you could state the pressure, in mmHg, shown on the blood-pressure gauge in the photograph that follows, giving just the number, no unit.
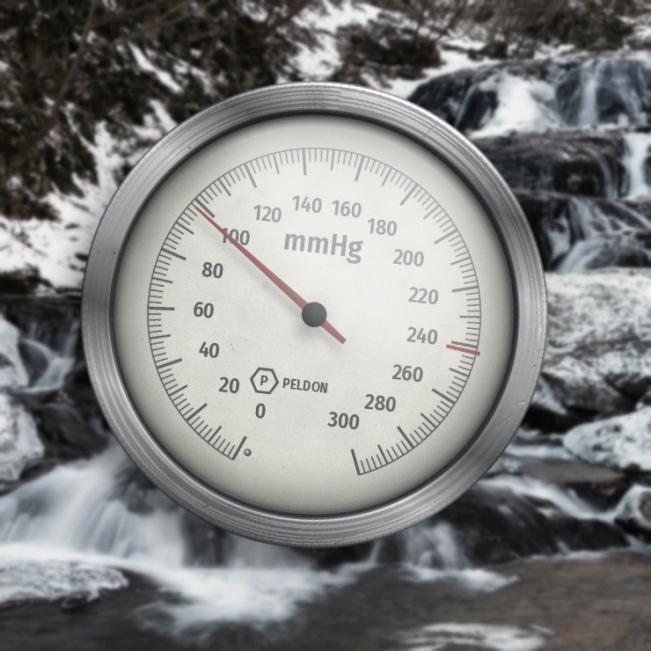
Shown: 98
